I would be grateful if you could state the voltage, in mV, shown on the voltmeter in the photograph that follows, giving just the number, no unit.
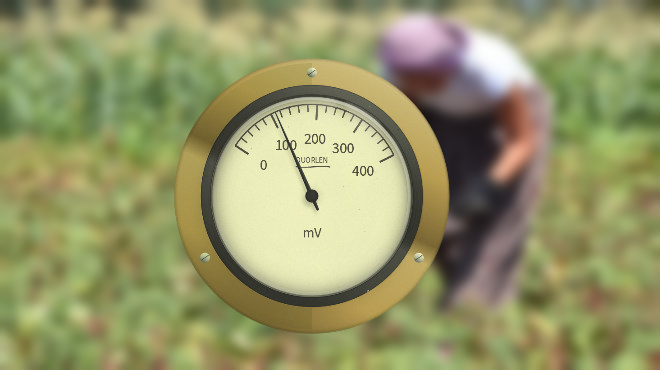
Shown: 110
